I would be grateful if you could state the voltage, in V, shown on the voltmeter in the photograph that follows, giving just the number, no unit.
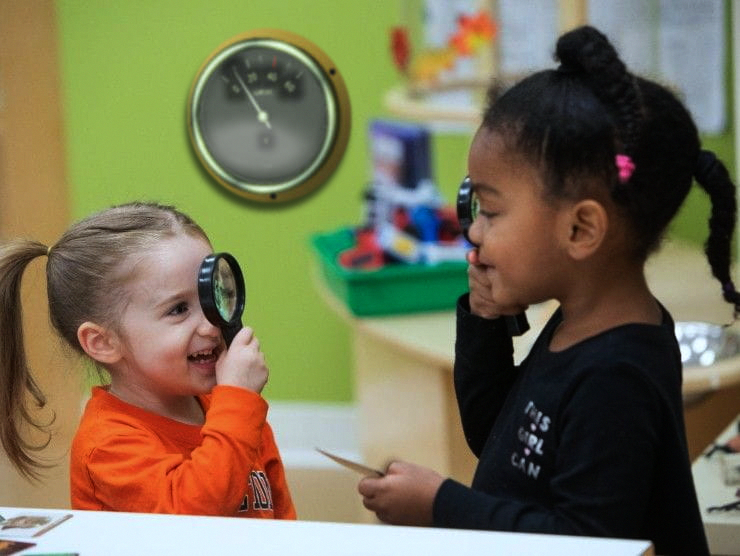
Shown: 10
